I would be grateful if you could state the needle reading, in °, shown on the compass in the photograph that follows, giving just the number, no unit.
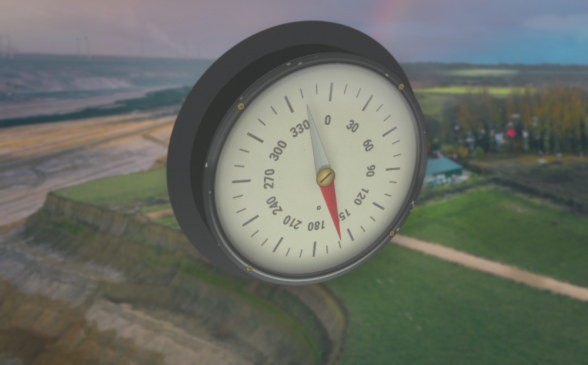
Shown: 160
